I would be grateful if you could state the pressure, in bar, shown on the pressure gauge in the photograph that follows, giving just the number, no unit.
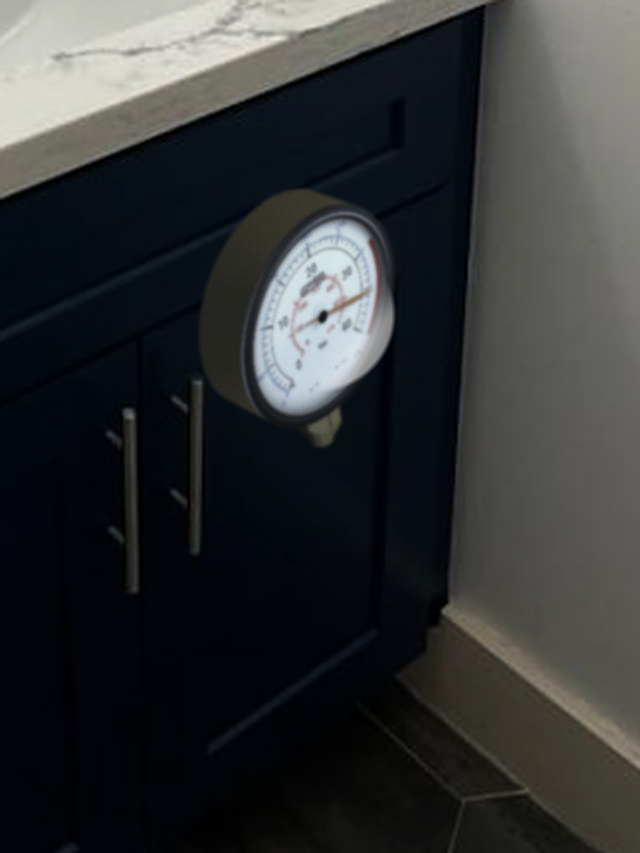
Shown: 35
